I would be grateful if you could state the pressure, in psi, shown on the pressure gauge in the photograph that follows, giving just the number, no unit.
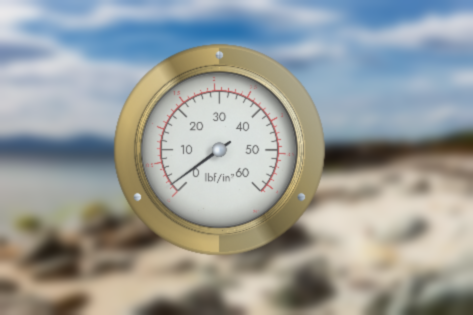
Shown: 2
